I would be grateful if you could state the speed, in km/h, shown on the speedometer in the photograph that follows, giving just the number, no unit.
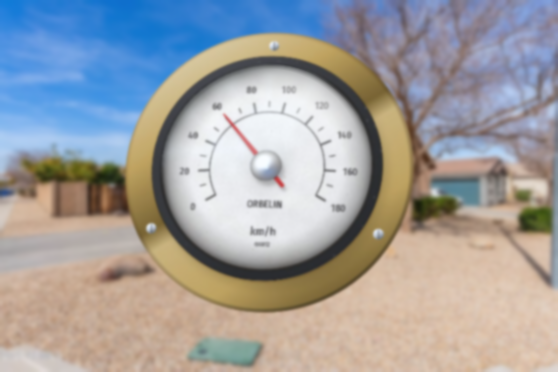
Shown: 60
